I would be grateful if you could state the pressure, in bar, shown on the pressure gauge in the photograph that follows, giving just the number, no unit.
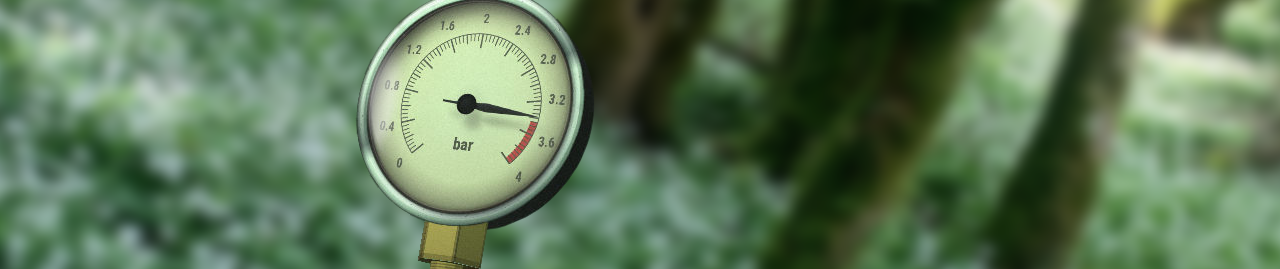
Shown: 3.4
